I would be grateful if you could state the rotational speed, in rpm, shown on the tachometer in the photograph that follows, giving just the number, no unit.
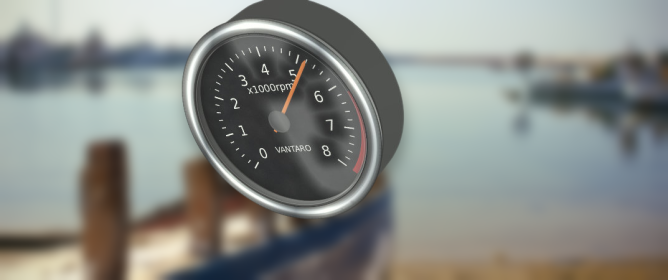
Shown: 5200
